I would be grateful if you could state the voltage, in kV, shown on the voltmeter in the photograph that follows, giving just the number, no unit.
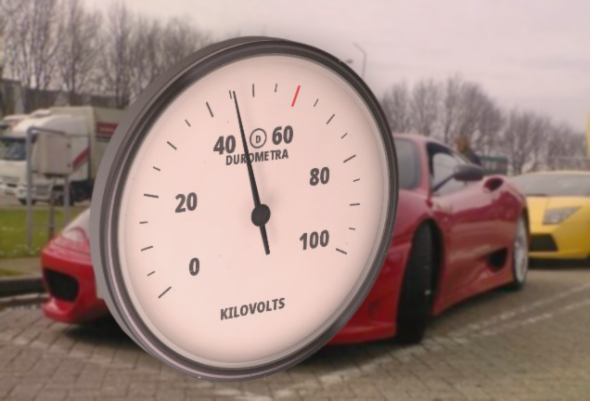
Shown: 45
